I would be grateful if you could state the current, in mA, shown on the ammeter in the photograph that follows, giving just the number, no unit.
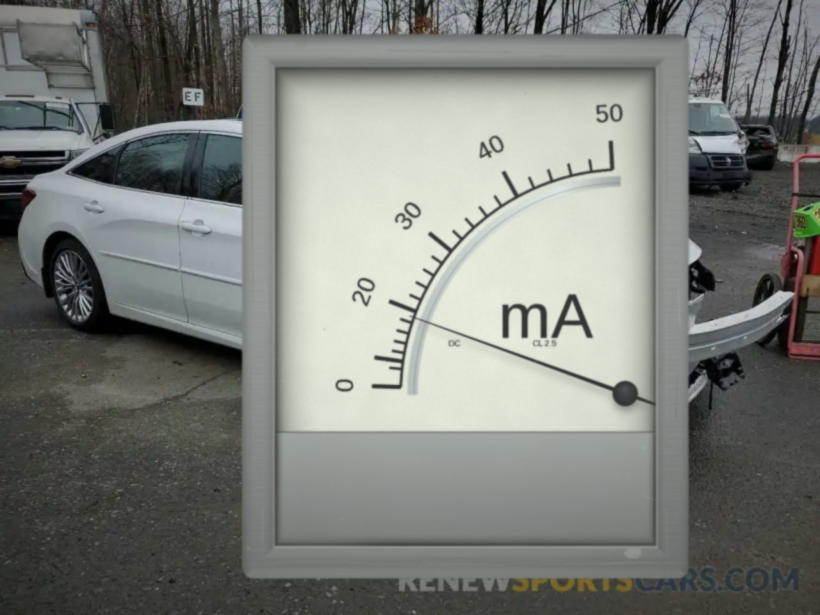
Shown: 19
